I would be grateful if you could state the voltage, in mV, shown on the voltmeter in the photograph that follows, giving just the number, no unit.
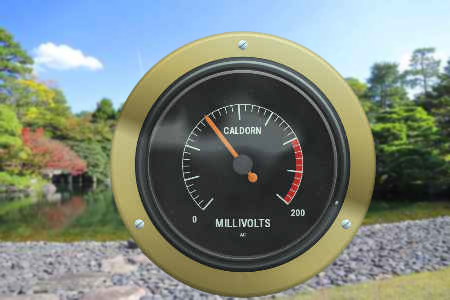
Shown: 75
